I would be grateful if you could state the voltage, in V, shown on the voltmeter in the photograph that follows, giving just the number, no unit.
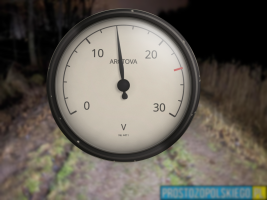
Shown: 14
